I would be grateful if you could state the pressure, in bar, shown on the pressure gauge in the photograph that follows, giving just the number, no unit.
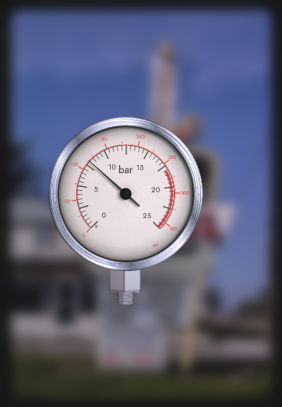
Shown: 8
